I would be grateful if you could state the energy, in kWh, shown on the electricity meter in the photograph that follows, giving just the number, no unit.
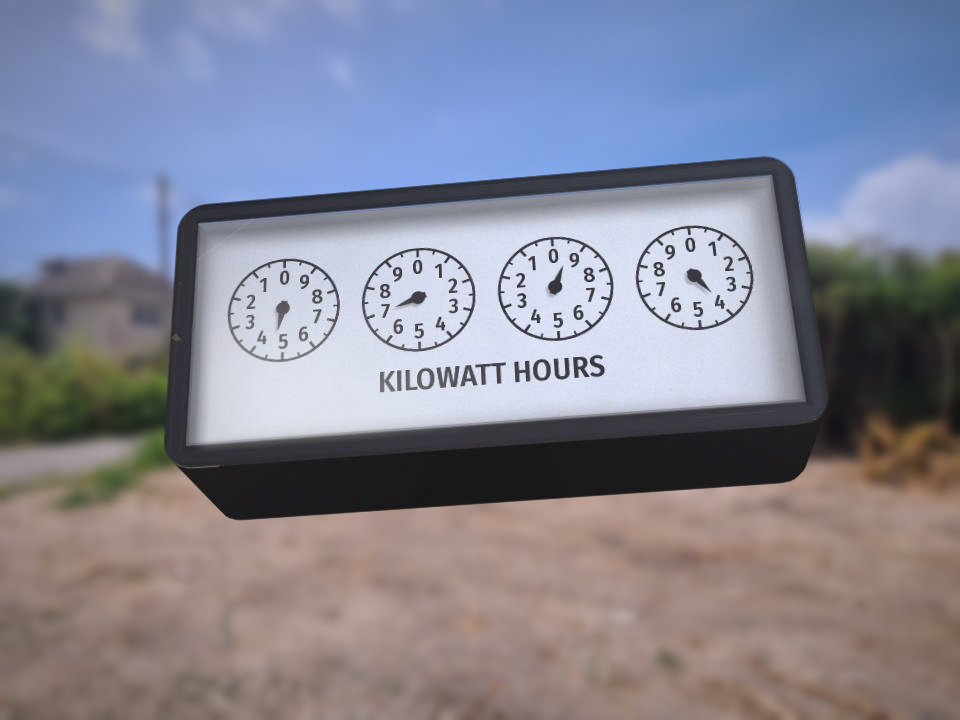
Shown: 4694
